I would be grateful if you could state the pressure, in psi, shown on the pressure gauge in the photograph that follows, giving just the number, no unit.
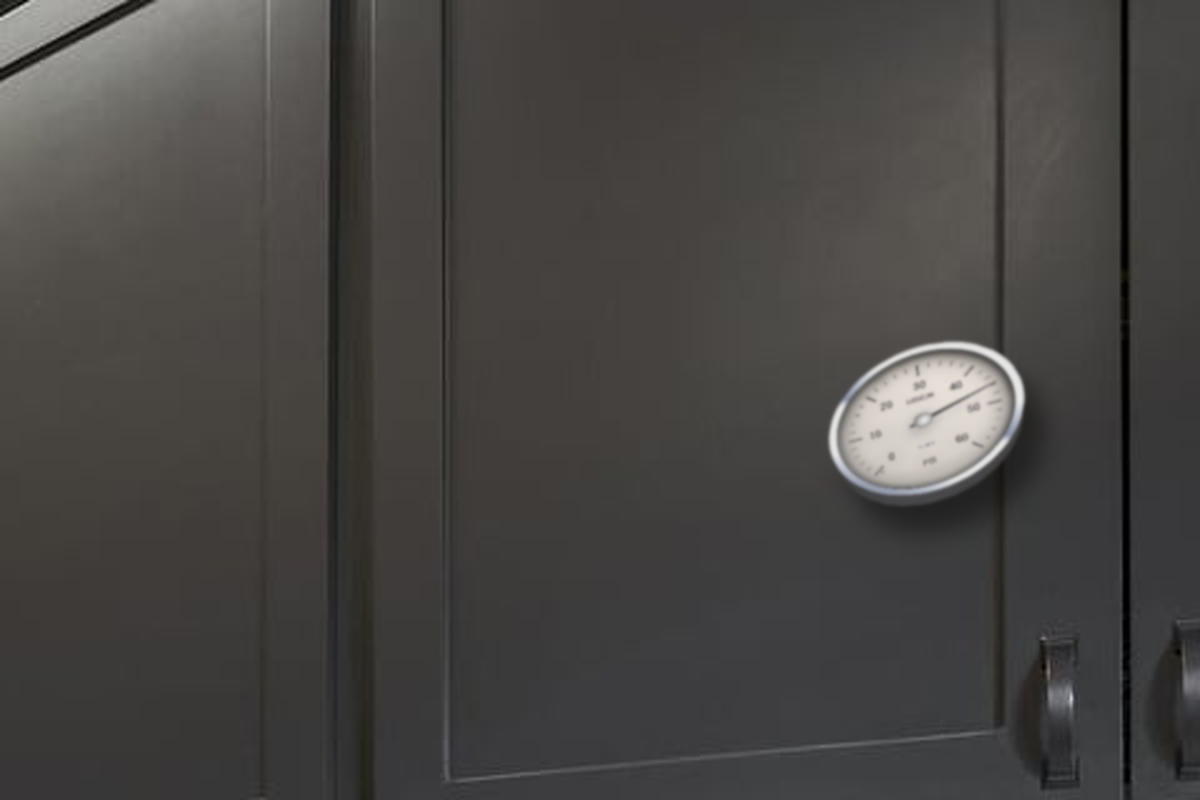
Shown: 46
